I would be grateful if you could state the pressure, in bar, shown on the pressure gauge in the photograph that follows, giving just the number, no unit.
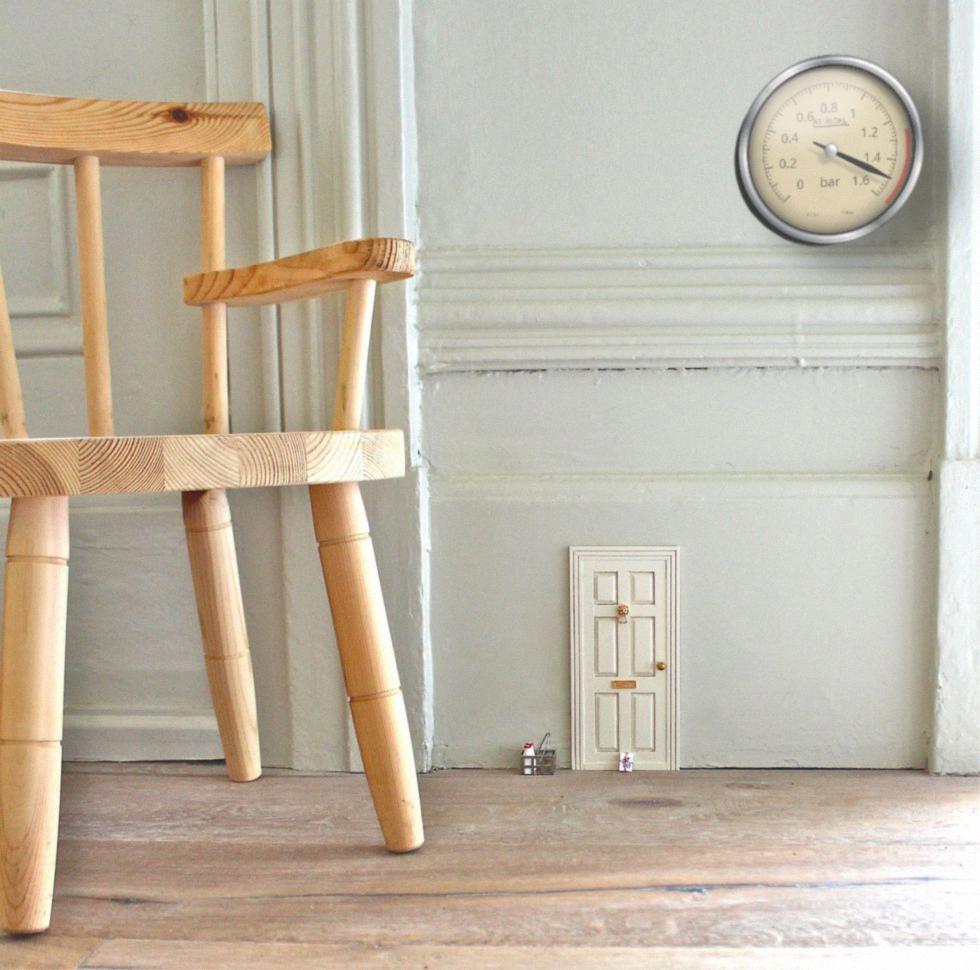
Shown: 1.5
